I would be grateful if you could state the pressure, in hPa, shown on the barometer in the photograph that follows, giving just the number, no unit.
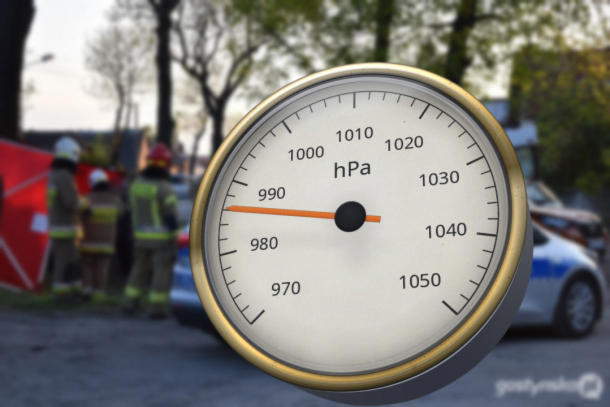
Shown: 986
